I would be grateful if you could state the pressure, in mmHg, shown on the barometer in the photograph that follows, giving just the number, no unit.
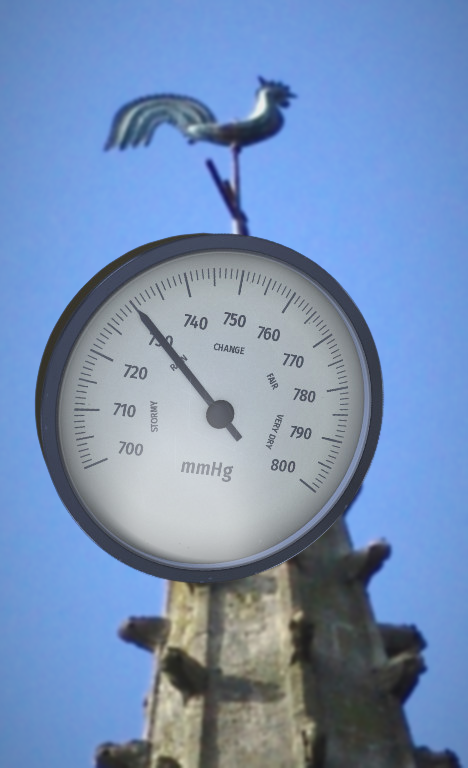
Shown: 730
